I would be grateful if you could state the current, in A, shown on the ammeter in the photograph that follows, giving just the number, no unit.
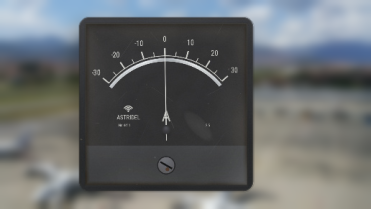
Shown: 0
